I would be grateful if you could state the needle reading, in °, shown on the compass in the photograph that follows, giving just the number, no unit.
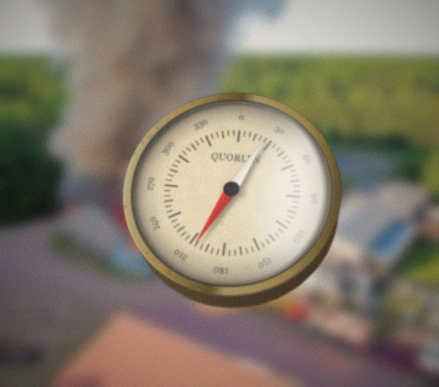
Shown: 205
